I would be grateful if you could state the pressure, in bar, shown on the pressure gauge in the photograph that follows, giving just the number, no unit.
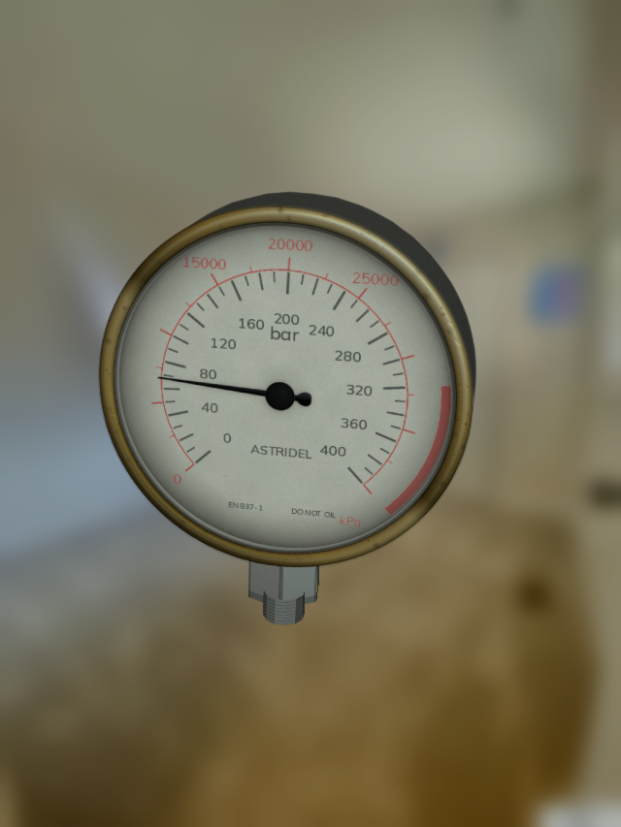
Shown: 70
